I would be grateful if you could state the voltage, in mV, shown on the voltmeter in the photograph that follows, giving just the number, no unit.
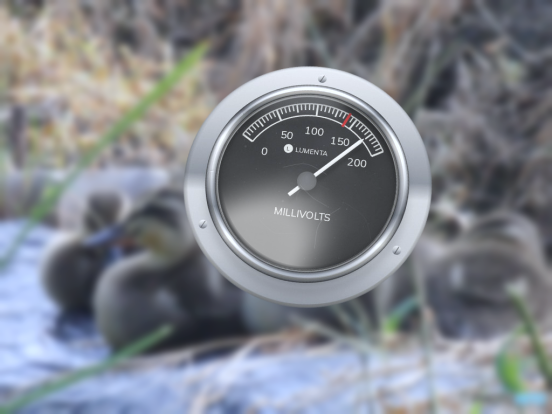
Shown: 175
